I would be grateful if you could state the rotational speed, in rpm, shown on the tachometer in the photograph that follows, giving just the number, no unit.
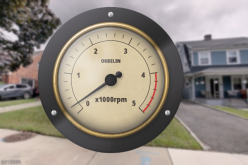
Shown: 200
